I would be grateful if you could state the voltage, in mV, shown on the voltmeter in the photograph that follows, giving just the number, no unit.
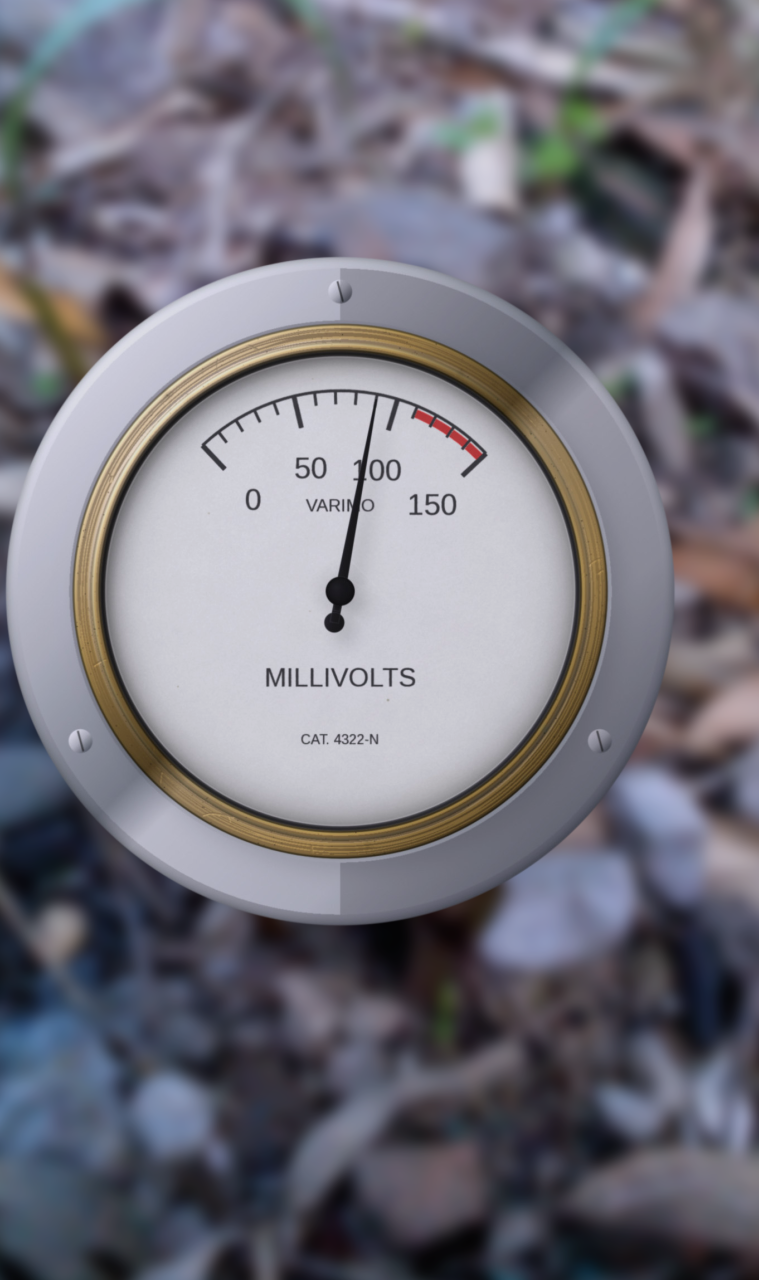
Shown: 90
